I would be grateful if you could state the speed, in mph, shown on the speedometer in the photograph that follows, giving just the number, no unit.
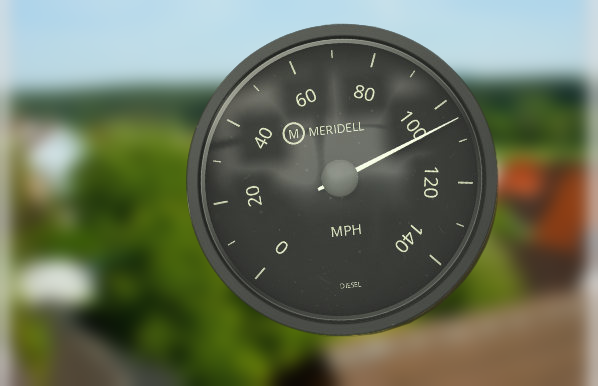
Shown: 105
